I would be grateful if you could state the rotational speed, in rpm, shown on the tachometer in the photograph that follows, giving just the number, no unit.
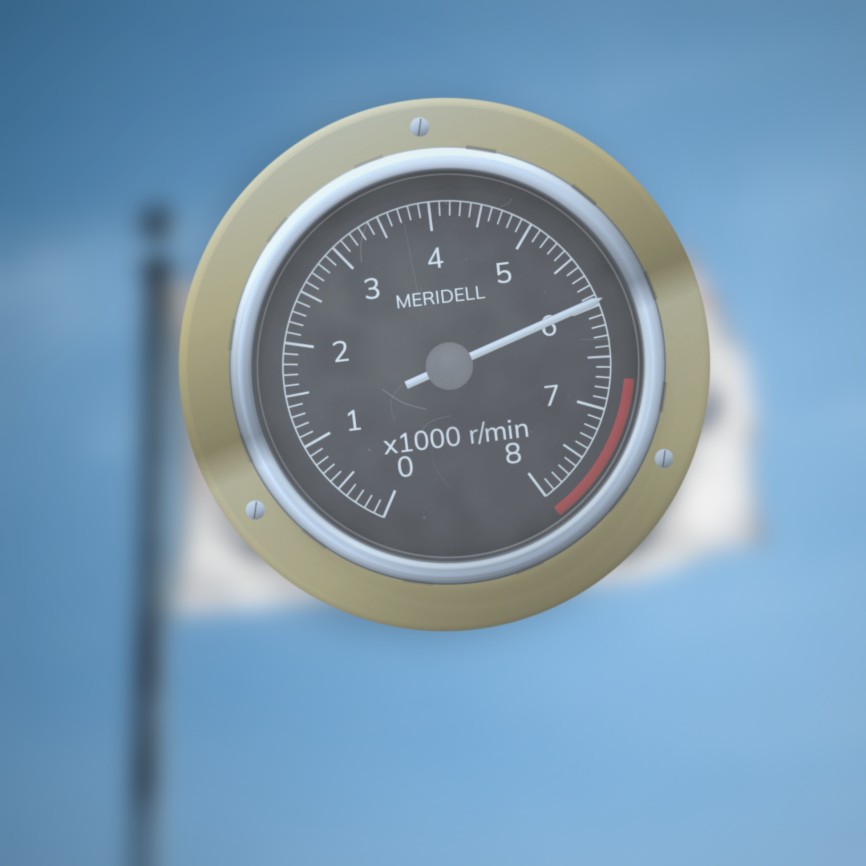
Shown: 5950
